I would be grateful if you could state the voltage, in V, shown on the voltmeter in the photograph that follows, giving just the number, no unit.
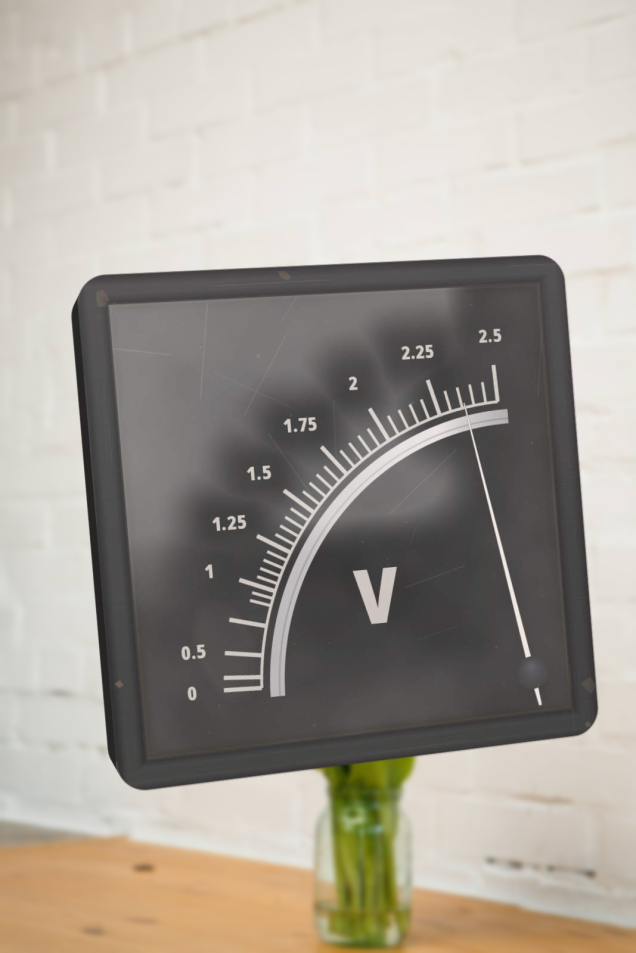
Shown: 2.35
